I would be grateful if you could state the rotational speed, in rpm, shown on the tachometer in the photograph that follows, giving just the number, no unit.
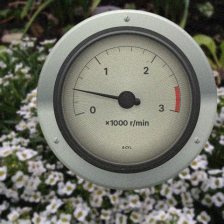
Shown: 400
